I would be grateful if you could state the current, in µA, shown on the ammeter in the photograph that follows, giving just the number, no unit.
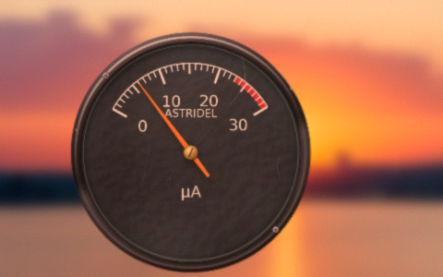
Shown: 6
